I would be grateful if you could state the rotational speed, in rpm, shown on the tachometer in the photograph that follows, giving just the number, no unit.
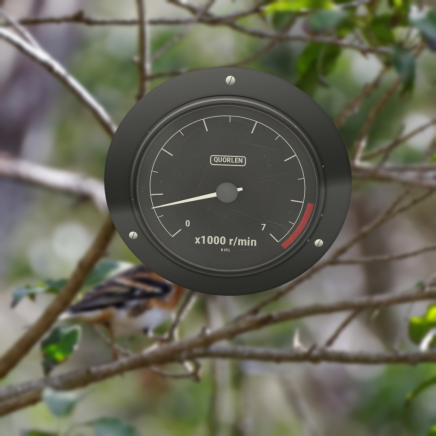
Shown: 750
